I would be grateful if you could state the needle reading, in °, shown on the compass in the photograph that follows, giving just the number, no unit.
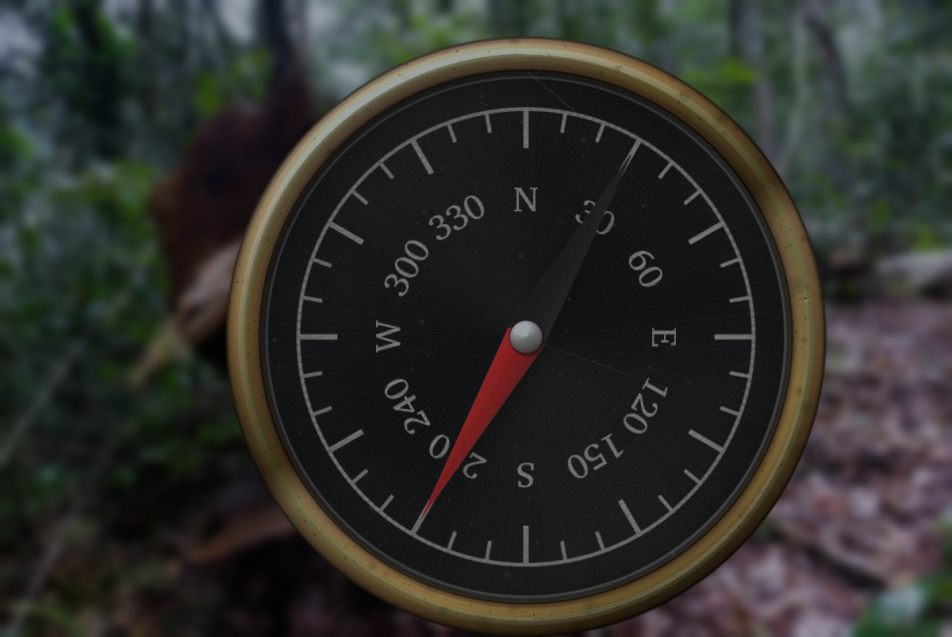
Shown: 210
